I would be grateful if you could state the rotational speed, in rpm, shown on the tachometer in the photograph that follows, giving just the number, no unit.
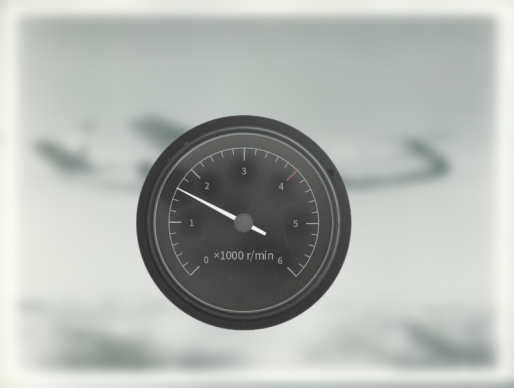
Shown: 1600
